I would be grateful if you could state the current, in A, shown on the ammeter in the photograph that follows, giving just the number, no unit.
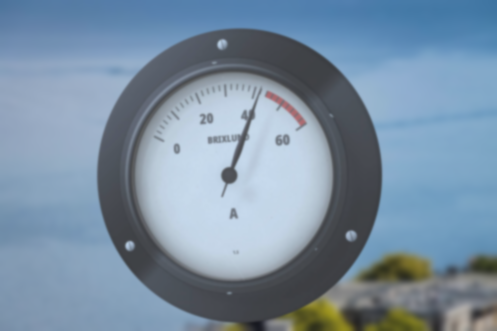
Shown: 42
